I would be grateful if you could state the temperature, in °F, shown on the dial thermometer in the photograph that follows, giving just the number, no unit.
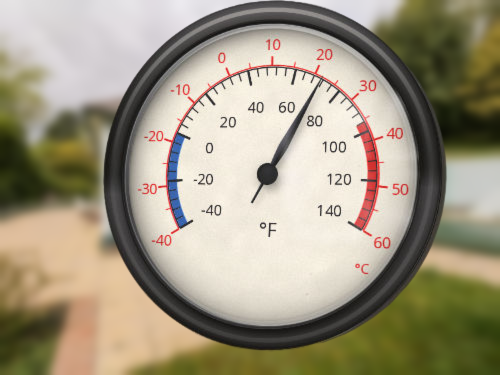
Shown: 72
